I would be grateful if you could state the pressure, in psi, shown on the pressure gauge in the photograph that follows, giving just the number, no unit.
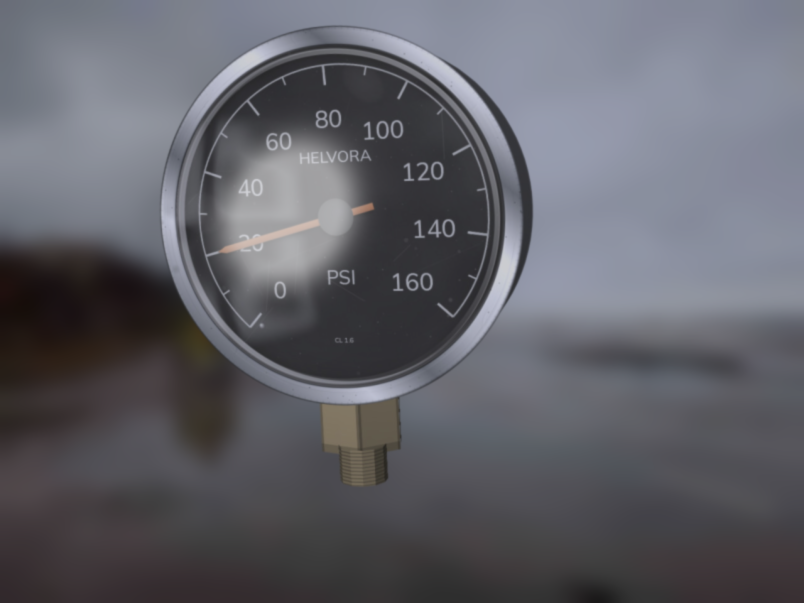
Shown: 20
